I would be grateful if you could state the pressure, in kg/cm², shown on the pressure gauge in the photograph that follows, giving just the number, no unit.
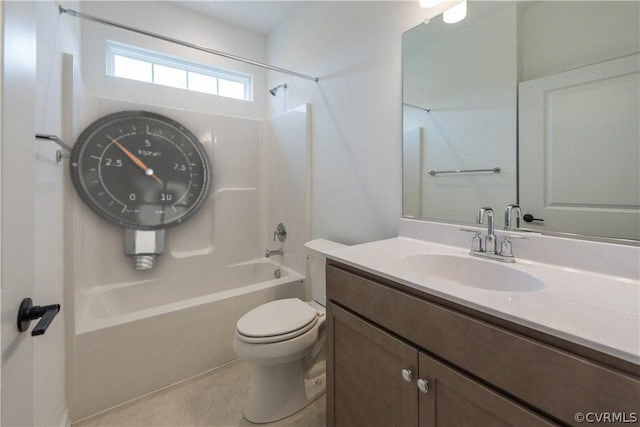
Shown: 3.5
